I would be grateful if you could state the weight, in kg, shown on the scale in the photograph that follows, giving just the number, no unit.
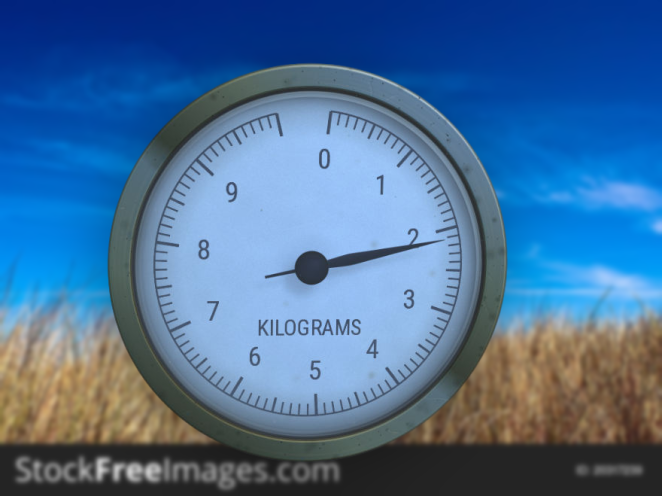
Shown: 2.1
